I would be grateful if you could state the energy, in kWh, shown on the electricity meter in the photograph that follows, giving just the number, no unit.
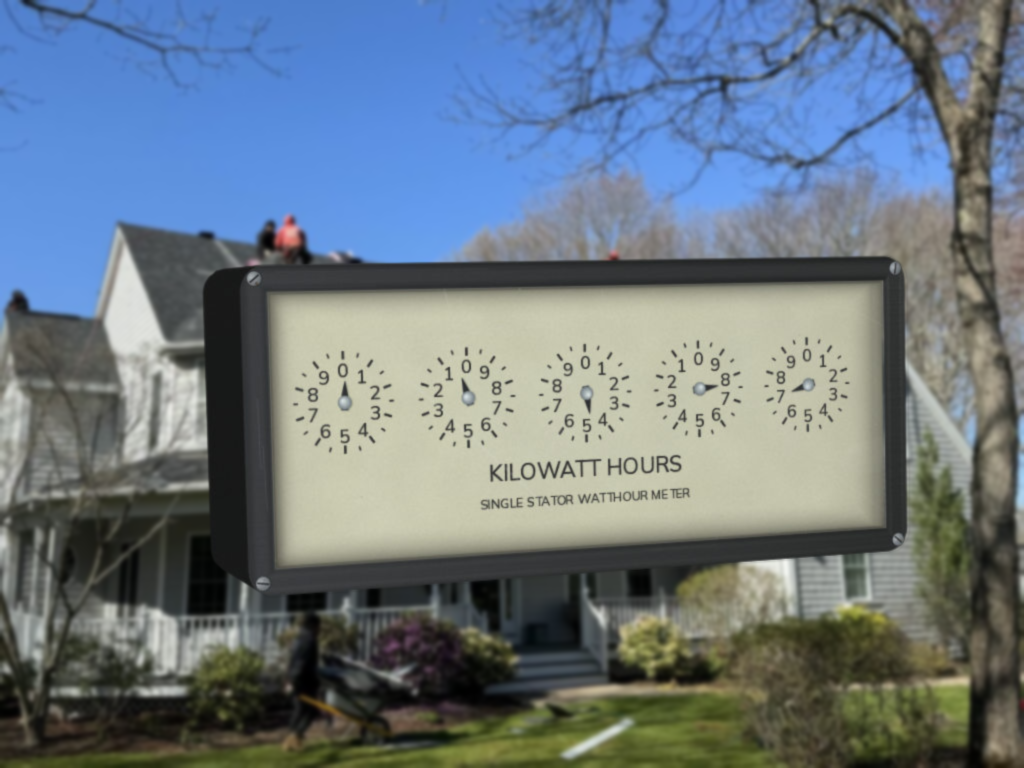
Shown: 477
